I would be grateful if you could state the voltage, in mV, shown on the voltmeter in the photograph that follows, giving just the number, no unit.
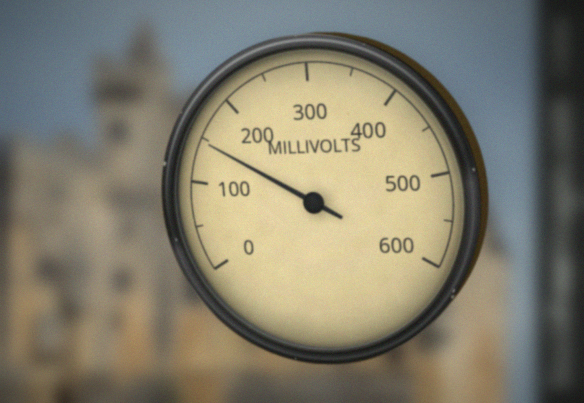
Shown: 150
